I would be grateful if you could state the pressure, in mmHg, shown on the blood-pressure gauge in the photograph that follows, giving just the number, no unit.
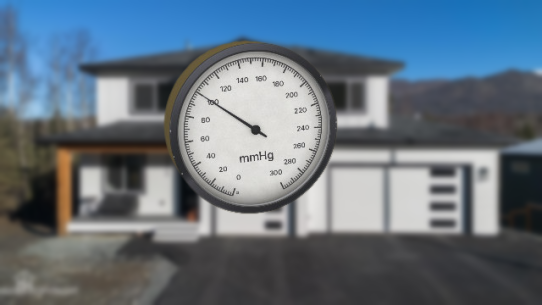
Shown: 100
